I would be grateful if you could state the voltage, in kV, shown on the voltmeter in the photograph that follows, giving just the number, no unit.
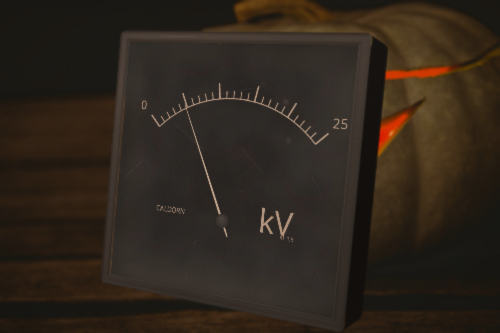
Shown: 5
